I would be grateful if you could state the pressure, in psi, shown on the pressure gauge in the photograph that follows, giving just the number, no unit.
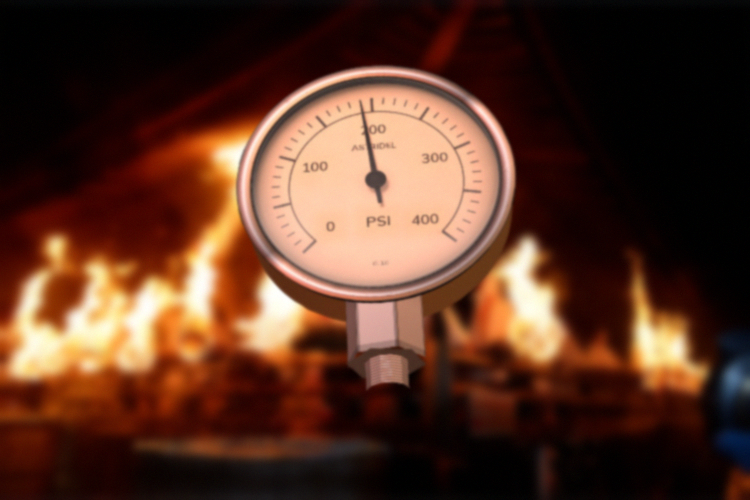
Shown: 190
